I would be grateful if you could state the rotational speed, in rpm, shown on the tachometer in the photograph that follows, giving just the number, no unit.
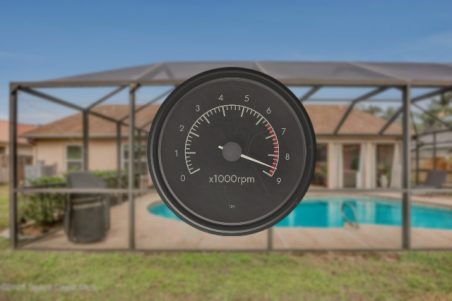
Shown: 8600
